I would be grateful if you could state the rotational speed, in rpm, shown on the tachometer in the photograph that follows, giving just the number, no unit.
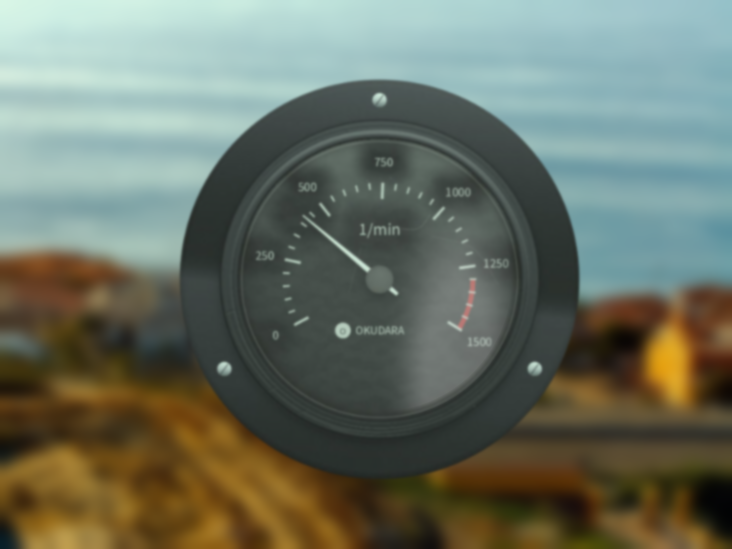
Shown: 425
